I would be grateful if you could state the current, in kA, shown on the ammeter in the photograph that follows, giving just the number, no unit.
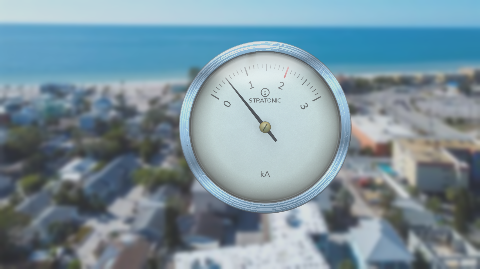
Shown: 0.5
